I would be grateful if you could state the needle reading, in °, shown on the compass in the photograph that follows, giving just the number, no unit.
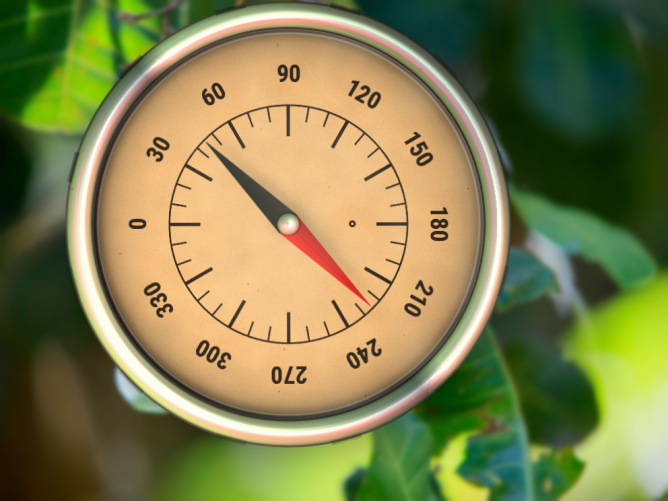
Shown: 225
